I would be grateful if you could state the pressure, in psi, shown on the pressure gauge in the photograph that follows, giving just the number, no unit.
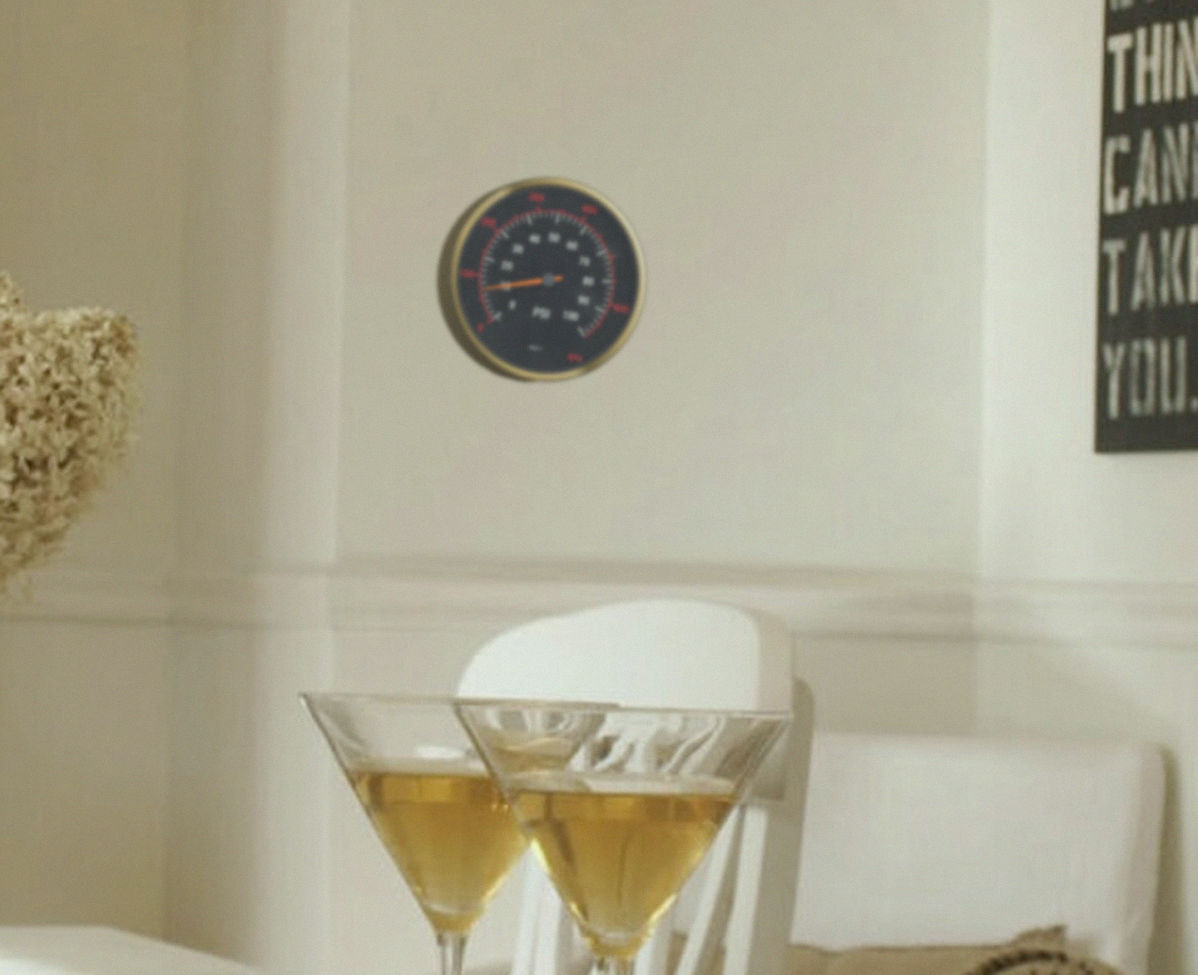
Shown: 10
